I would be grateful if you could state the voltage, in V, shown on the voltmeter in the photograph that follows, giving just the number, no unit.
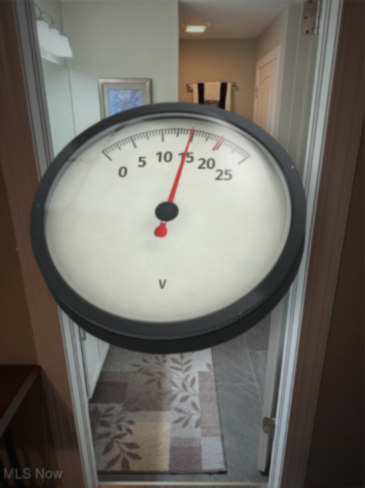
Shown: 15
